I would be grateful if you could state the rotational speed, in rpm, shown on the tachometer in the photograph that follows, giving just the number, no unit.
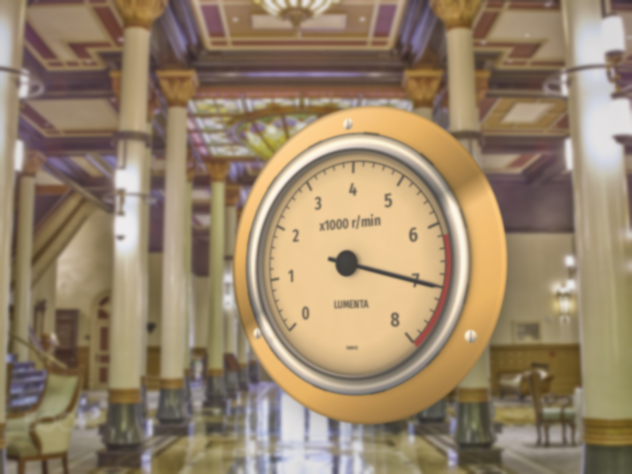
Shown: 7000
